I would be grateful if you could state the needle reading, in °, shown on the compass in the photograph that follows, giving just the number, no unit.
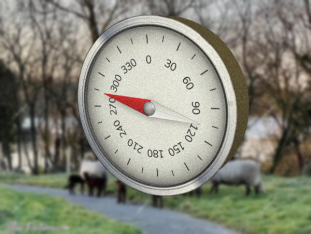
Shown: 285
